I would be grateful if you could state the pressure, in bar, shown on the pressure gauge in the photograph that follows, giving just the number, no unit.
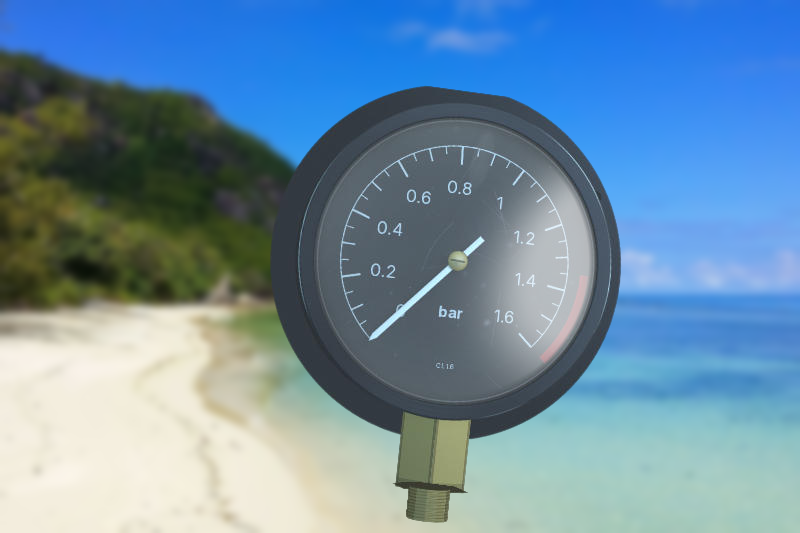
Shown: 0
